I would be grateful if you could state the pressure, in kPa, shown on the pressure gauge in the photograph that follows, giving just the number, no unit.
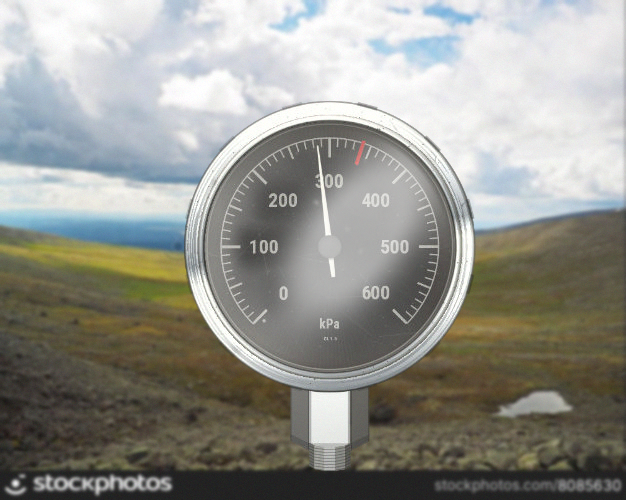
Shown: 285
